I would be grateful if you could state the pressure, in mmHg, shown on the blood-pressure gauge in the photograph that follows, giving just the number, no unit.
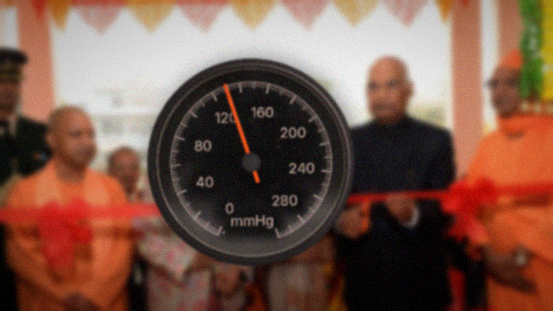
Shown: 130
